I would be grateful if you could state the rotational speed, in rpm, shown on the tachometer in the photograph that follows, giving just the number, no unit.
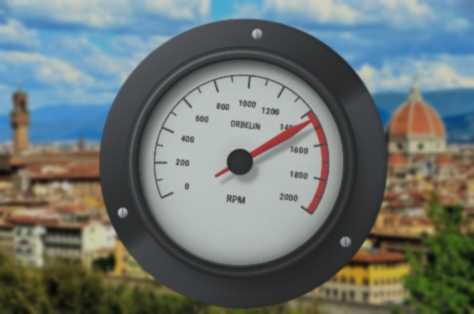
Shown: 1450
